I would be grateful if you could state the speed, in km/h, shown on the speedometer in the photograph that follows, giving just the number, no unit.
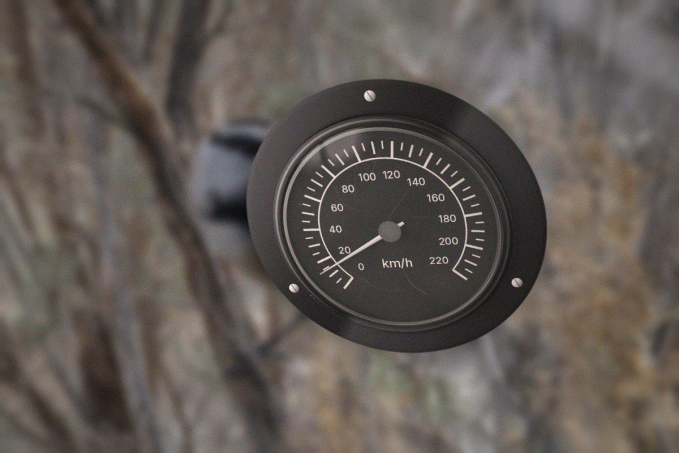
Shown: 15
